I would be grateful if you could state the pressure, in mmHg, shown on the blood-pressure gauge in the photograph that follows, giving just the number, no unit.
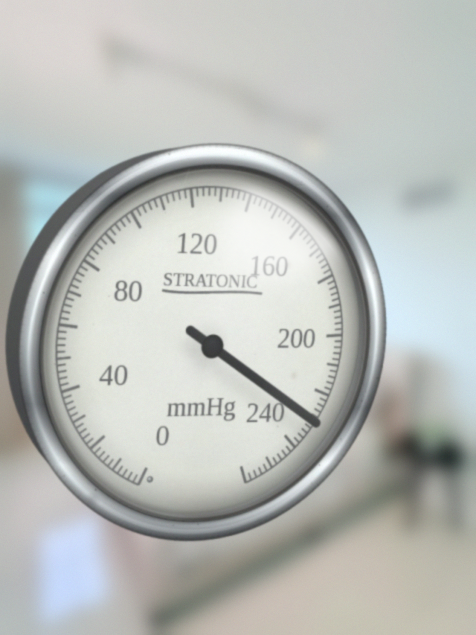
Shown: 230
